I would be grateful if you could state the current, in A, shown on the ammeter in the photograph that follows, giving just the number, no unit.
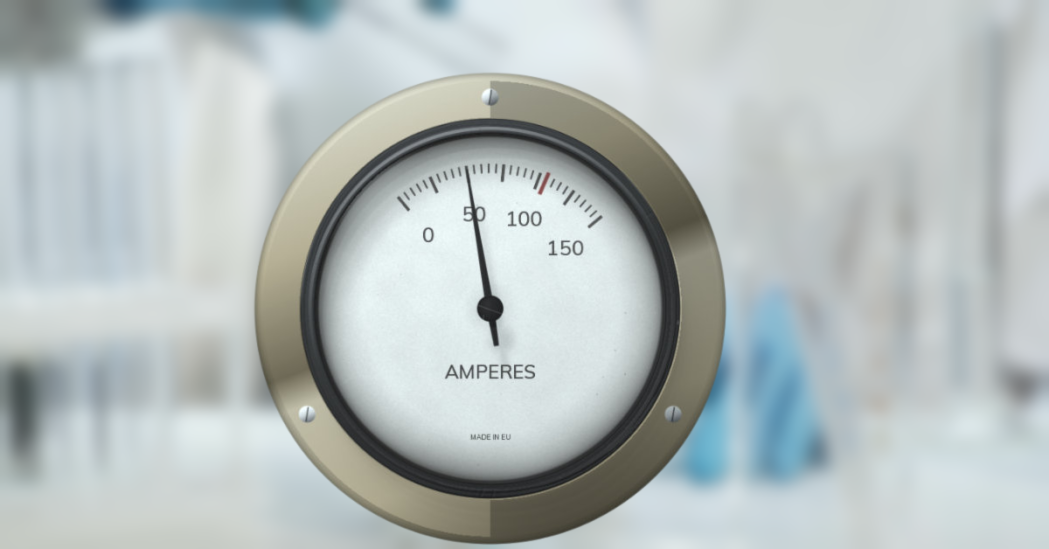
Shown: 50
